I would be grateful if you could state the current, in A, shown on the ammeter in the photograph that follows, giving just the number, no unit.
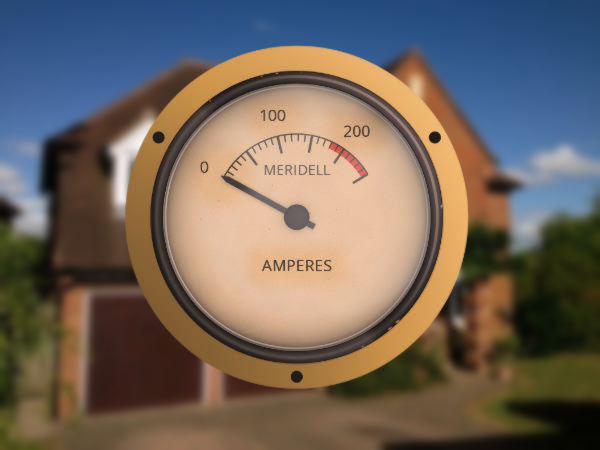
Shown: 0
